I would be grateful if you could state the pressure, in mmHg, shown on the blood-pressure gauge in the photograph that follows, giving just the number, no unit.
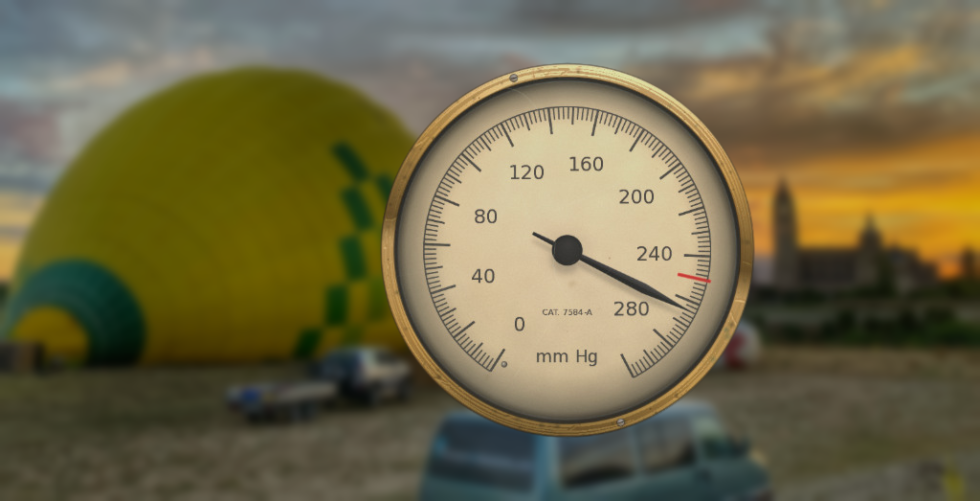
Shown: 264
